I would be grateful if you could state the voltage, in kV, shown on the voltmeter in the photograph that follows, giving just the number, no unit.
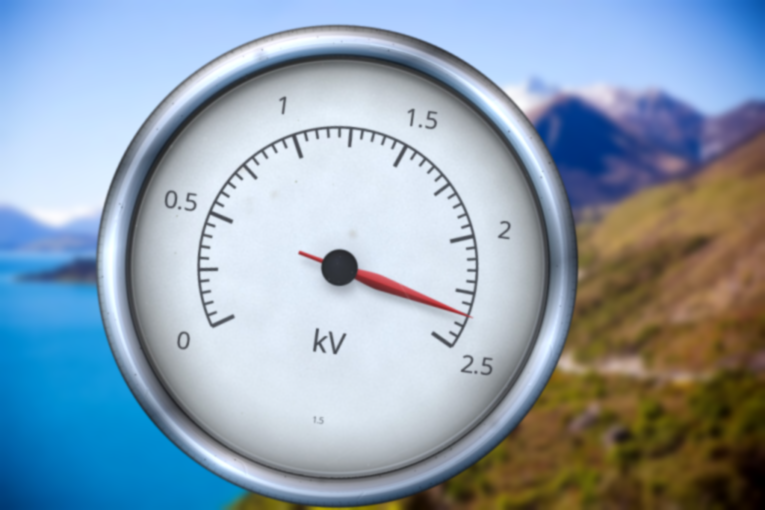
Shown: 2.35
